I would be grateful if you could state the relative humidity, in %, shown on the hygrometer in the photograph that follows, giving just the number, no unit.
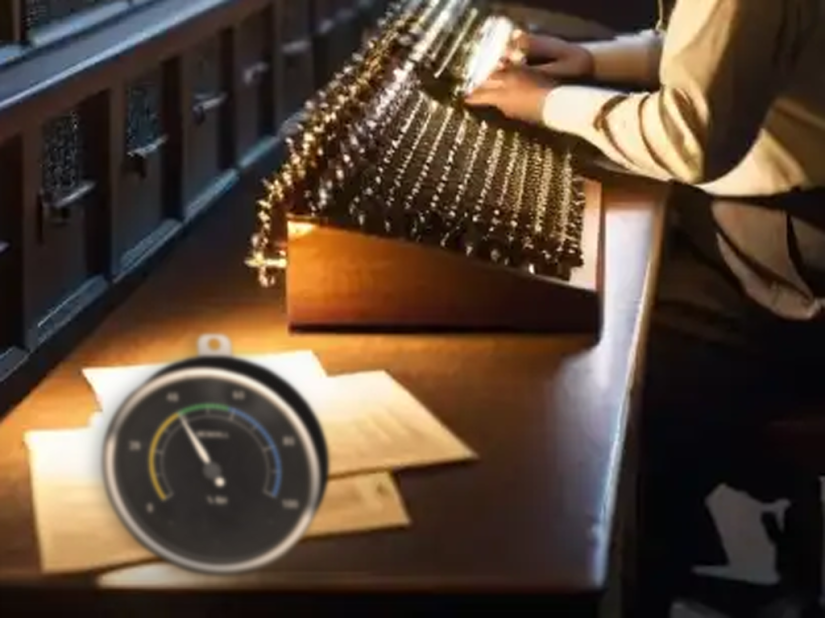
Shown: 40
